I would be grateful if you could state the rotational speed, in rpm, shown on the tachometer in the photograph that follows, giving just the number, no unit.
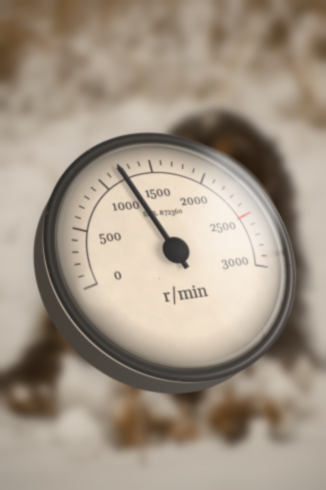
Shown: 1200
